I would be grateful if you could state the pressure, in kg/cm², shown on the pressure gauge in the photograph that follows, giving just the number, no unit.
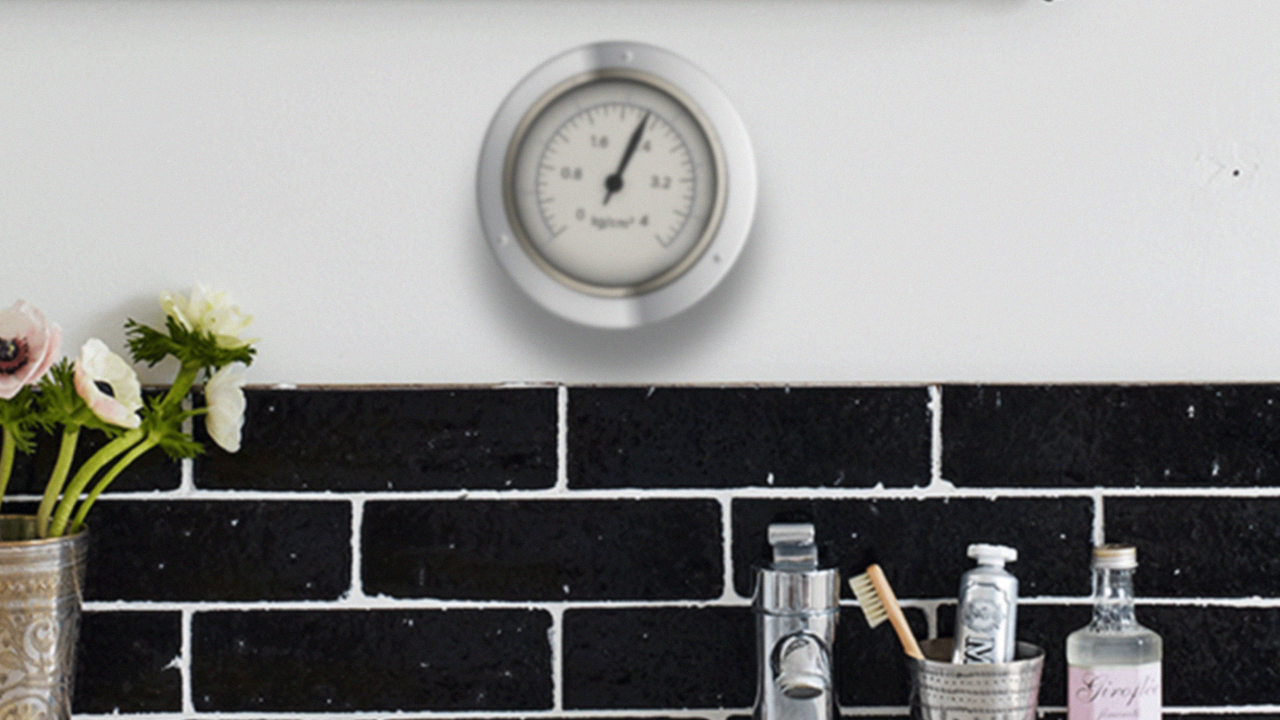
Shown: 2.3
